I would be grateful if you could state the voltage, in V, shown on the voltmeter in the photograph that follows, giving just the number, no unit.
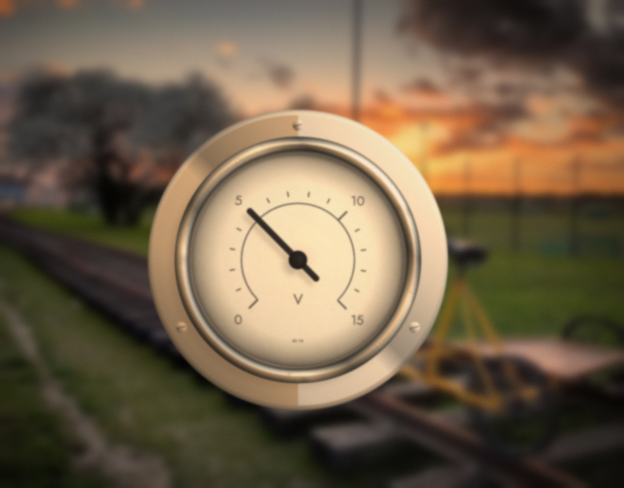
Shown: 5
